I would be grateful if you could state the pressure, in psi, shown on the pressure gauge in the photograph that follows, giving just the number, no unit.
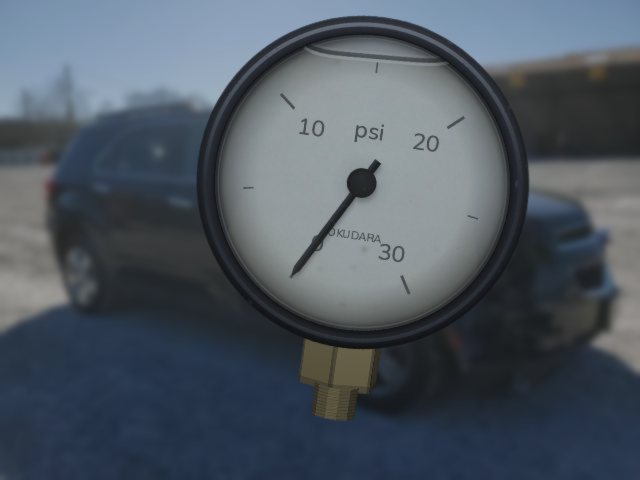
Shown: 0
